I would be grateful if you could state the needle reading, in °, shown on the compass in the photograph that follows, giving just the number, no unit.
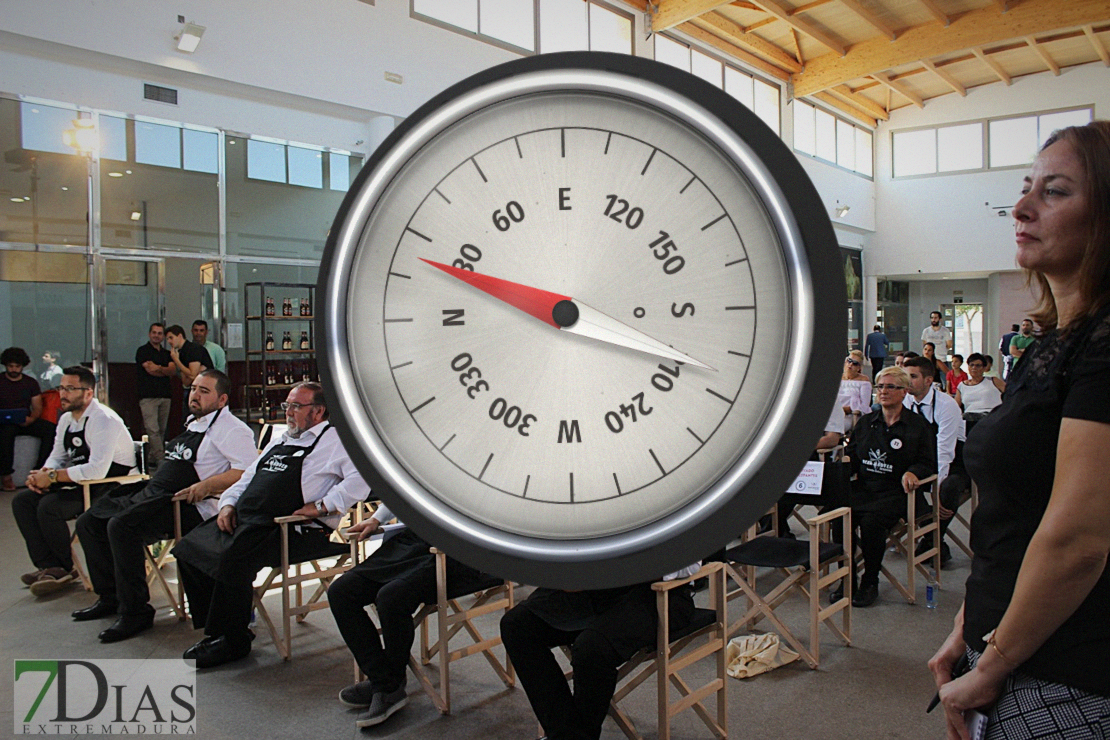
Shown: 22.5
